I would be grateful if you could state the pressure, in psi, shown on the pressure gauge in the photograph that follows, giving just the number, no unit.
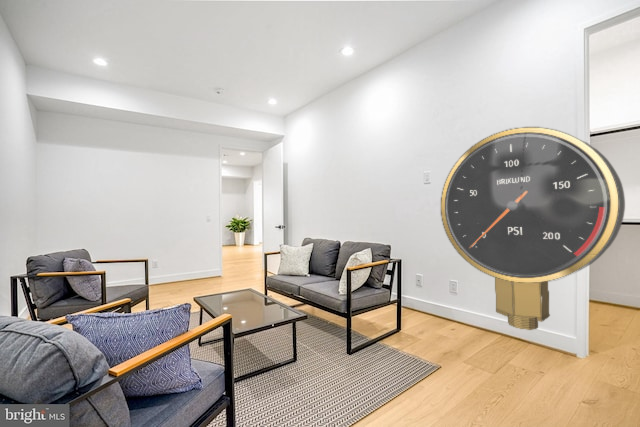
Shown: 0
